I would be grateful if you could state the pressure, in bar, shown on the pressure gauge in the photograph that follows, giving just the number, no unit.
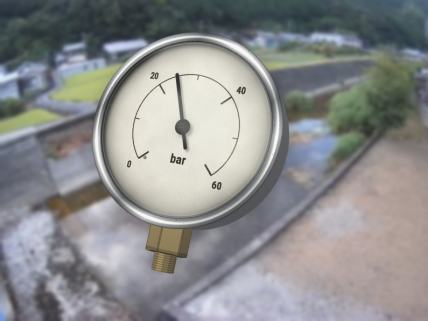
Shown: 25
